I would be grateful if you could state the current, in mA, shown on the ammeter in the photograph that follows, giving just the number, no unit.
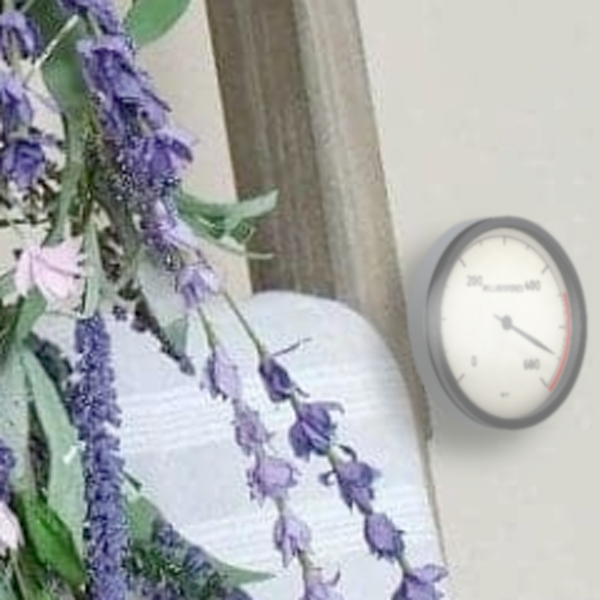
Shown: 550
